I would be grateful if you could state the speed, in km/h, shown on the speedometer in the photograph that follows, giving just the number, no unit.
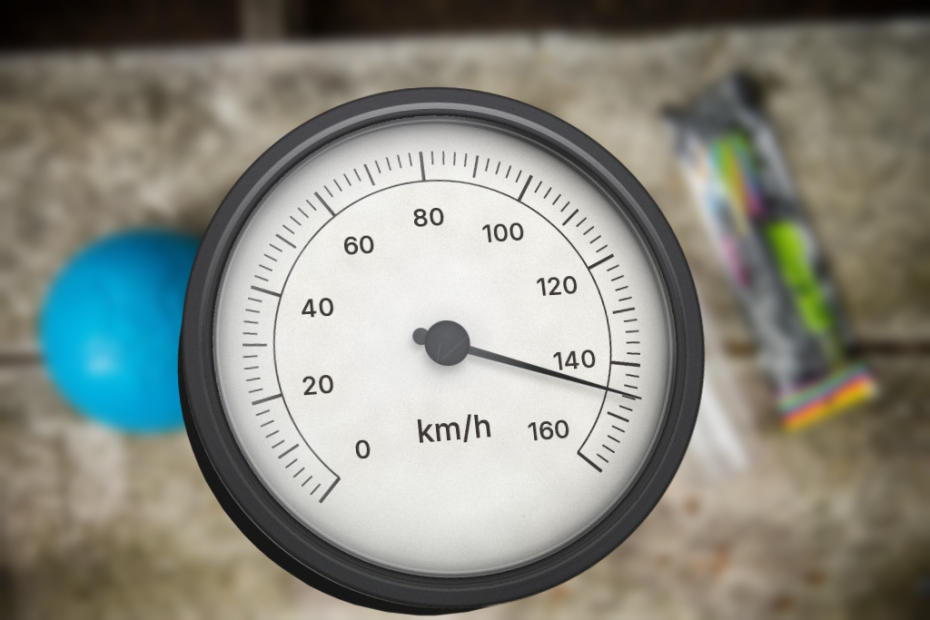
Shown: 146
